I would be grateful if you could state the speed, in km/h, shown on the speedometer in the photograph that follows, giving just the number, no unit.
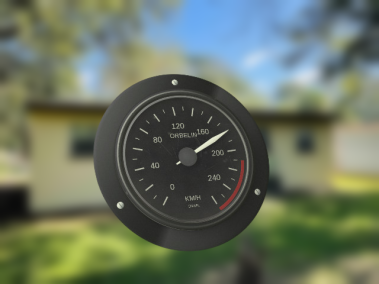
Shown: 180
